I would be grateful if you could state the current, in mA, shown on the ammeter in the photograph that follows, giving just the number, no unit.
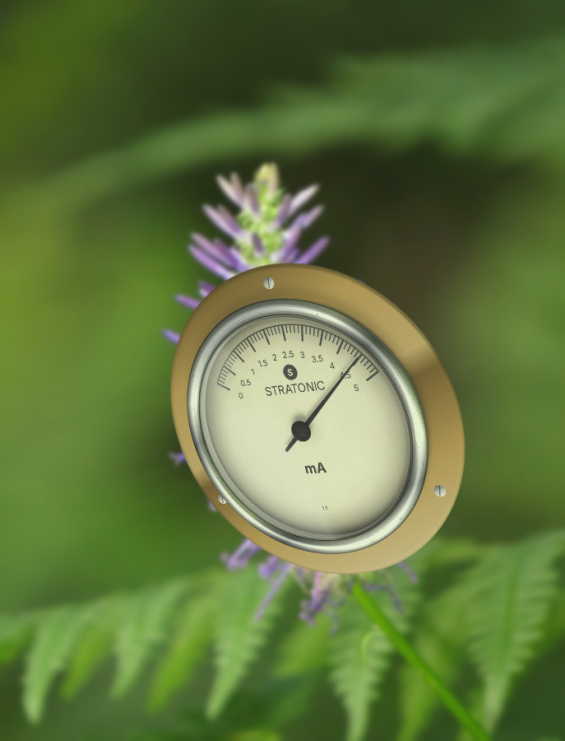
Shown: 4.5
